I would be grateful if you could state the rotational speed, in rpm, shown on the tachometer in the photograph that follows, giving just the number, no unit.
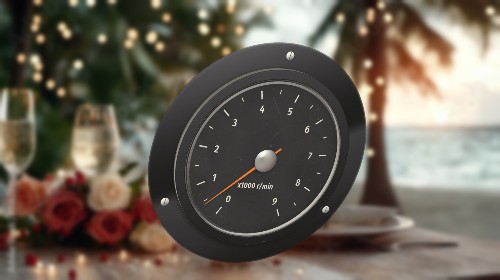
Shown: 500
